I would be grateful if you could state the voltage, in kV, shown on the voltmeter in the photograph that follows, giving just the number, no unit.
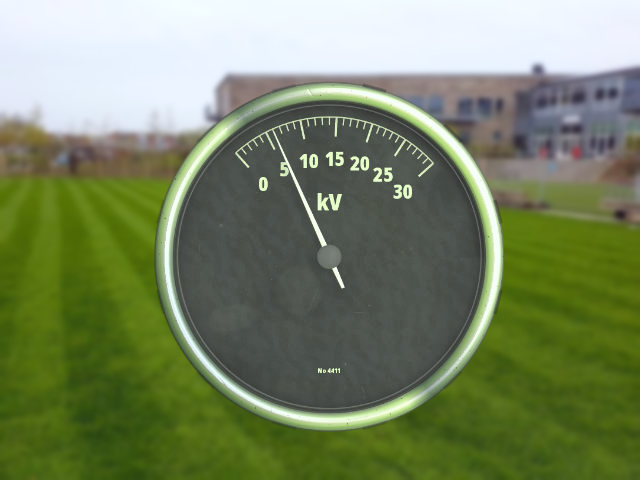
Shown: 6
